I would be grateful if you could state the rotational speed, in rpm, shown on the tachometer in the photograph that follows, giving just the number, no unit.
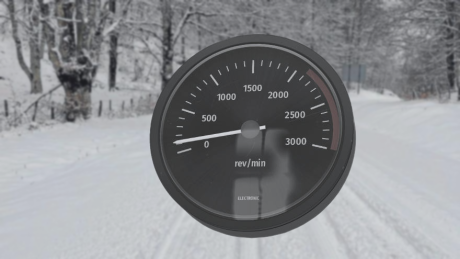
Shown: 100
